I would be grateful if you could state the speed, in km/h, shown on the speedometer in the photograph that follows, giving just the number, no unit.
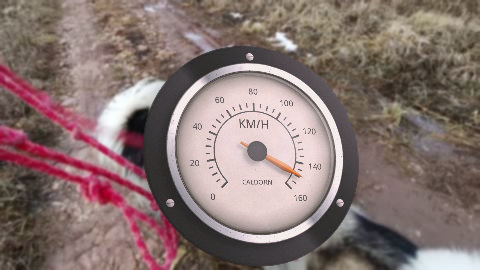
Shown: 150
